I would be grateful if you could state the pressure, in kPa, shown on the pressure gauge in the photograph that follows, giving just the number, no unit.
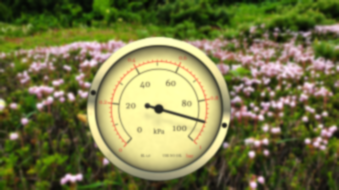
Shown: 90
